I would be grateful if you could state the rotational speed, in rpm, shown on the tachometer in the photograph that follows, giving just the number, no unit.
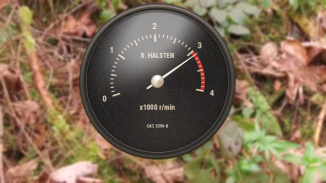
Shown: 3100
